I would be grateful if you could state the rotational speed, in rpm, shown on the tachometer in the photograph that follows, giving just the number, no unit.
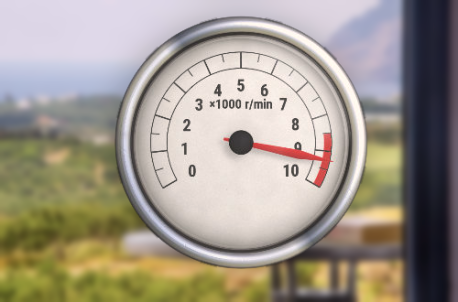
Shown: 9250
